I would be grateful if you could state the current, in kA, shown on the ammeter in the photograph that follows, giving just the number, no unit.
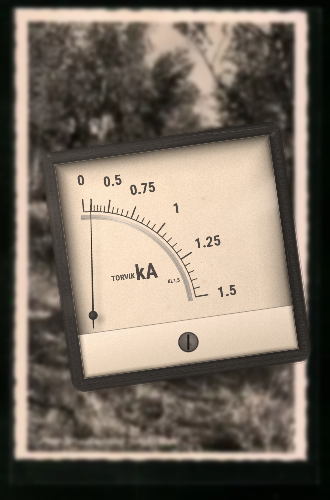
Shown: 0.25
